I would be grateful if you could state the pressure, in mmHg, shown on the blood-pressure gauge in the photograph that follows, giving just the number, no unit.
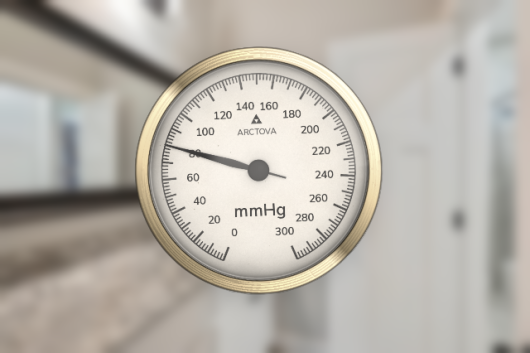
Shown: 80
